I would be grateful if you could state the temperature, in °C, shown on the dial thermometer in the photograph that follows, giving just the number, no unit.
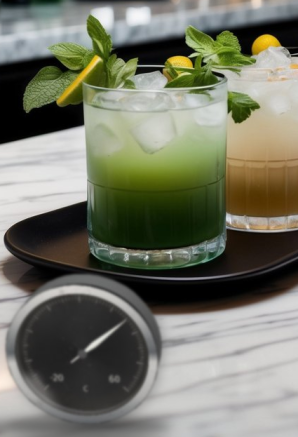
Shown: 35
